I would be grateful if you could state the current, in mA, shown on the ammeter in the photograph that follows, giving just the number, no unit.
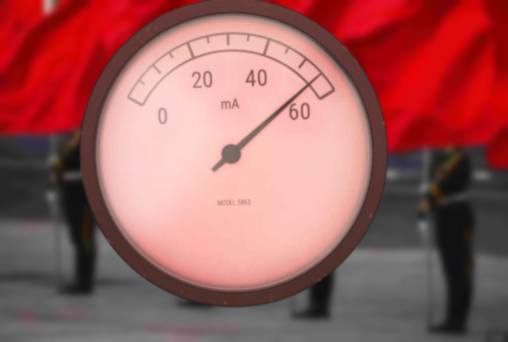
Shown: 55
